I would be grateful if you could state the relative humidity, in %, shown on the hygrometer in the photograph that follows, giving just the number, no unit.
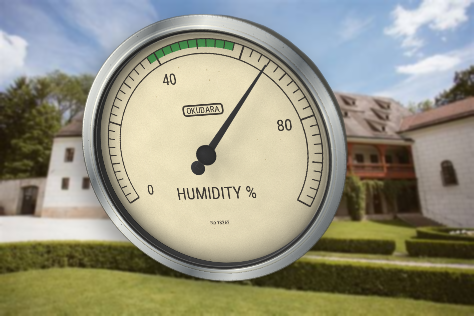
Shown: 66
